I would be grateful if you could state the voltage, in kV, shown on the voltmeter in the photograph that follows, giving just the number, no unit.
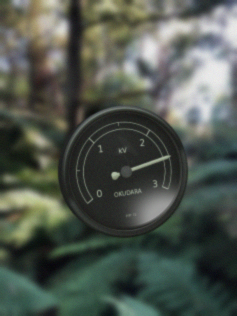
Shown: 2.5
